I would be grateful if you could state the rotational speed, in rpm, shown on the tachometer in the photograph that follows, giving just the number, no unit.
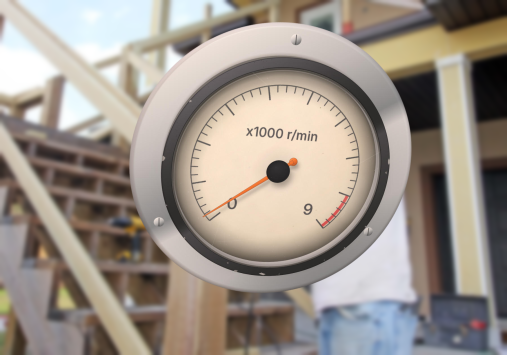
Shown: 200
